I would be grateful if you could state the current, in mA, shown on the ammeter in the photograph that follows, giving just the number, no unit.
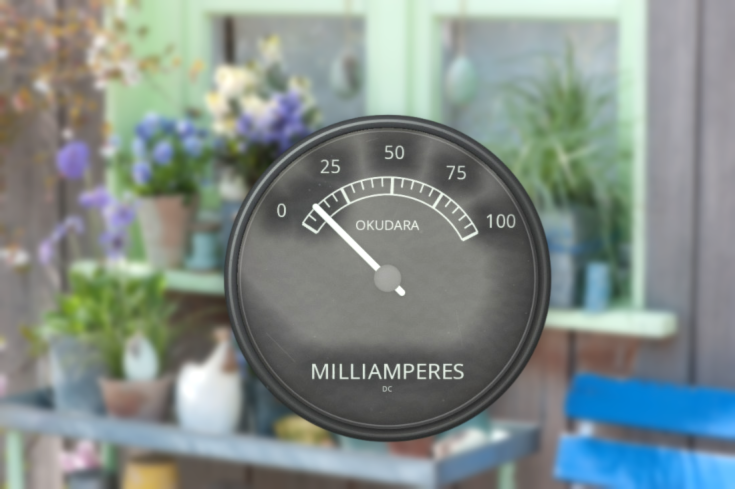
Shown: 10
